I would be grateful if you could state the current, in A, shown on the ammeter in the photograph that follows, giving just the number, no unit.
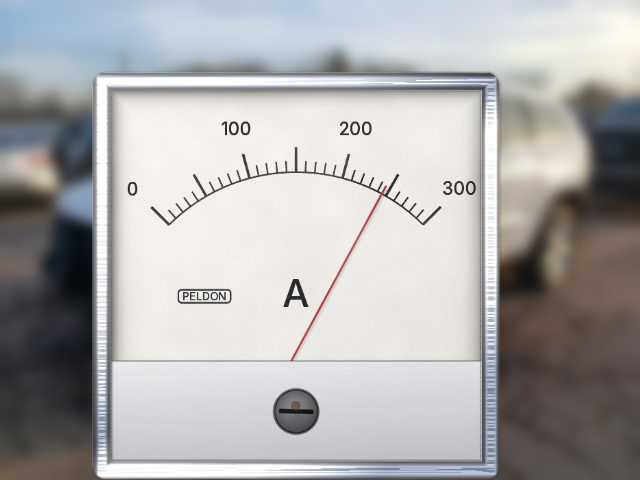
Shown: 245
